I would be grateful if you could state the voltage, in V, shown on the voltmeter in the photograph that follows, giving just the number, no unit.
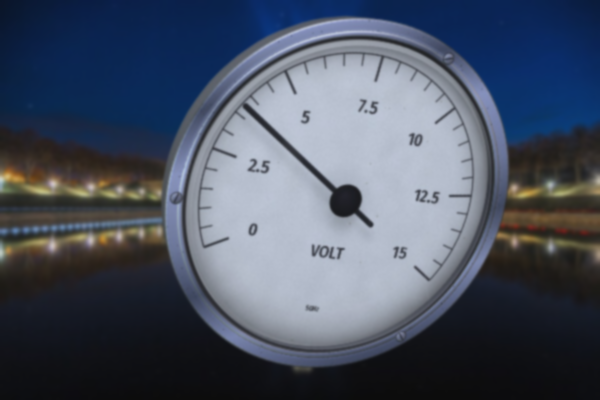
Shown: 3.75
